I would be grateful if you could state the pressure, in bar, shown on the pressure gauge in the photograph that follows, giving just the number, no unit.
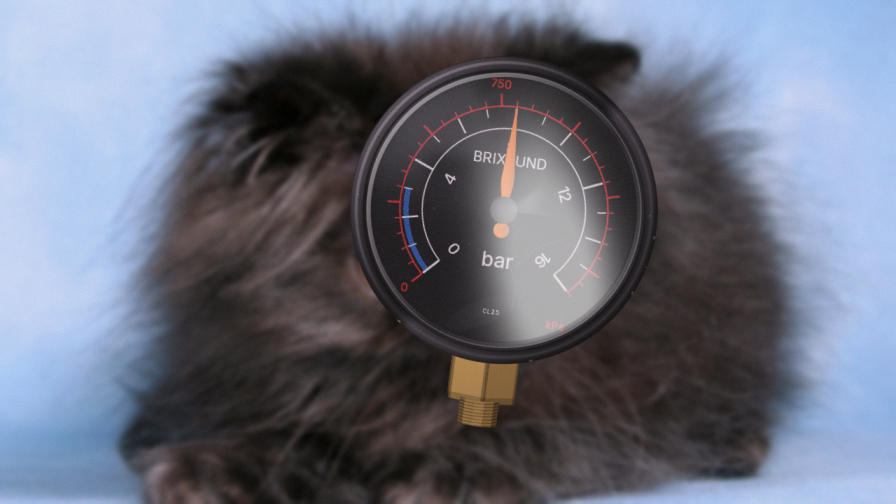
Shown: 8
